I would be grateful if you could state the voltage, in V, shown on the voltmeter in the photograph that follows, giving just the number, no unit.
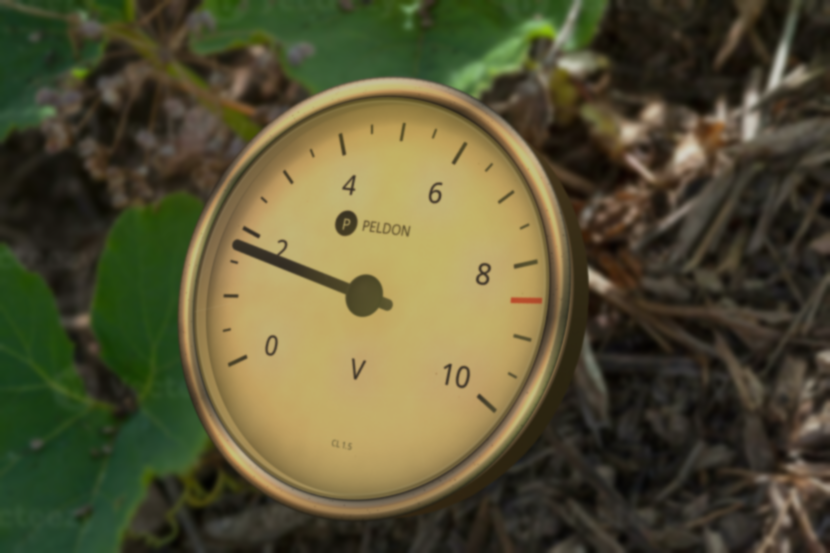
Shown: 1.75
